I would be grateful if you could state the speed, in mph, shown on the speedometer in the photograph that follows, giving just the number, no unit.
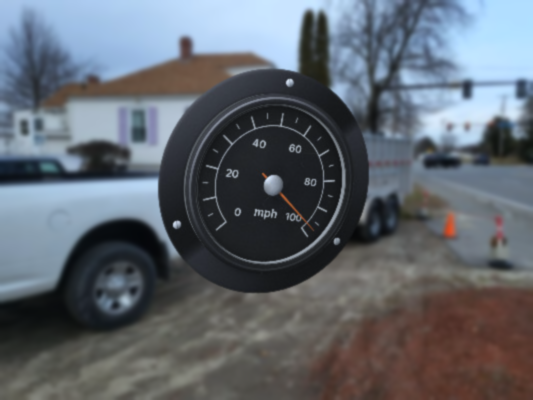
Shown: 97.5
